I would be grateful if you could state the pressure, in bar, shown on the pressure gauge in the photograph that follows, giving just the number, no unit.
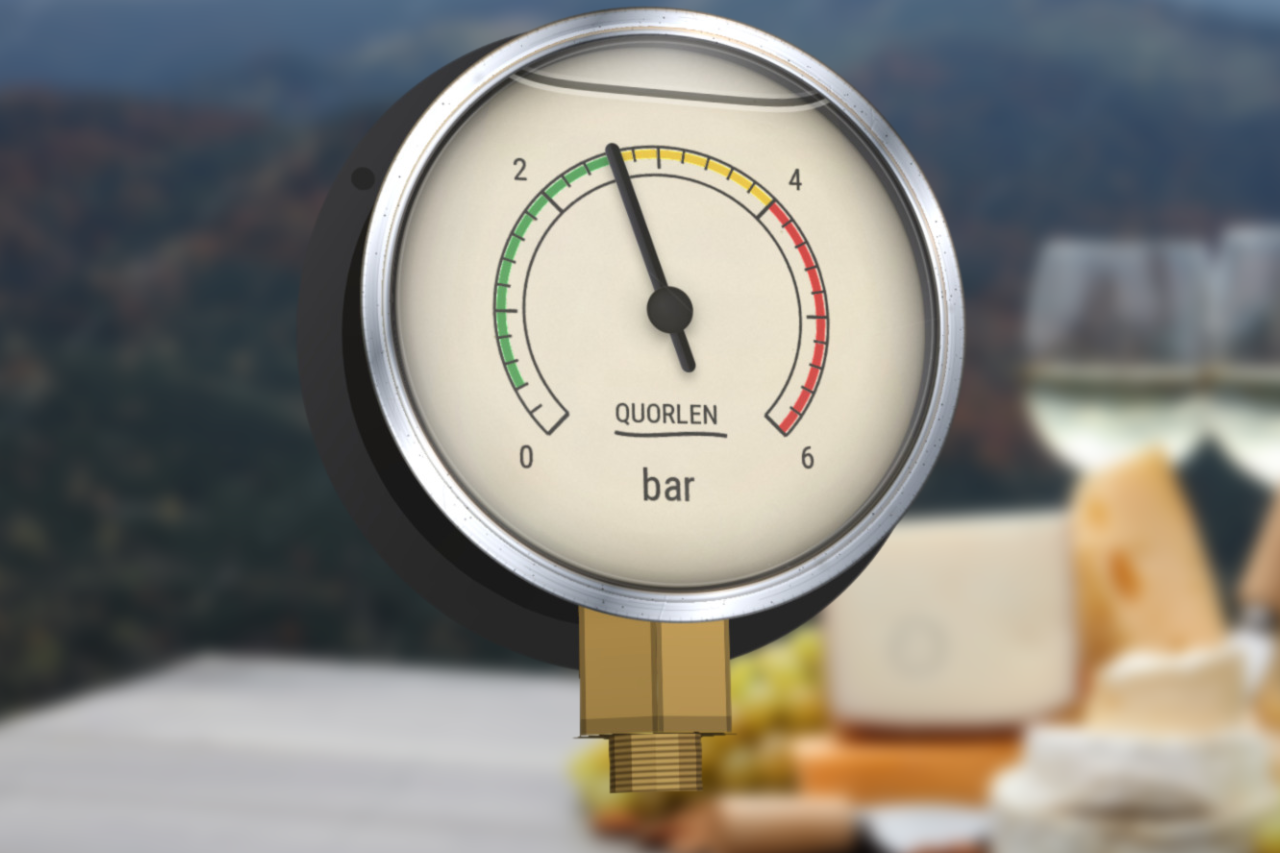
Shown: 2.6
